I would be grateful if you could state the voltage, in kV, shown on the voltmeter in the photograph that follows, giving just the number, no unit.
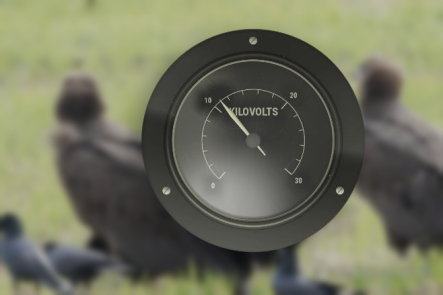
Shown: 11
